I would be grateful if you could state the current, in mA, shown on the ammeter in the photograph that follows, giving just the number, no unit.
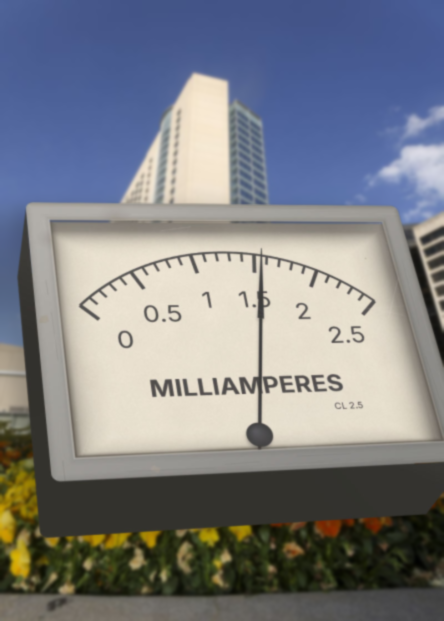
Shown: 1.55
